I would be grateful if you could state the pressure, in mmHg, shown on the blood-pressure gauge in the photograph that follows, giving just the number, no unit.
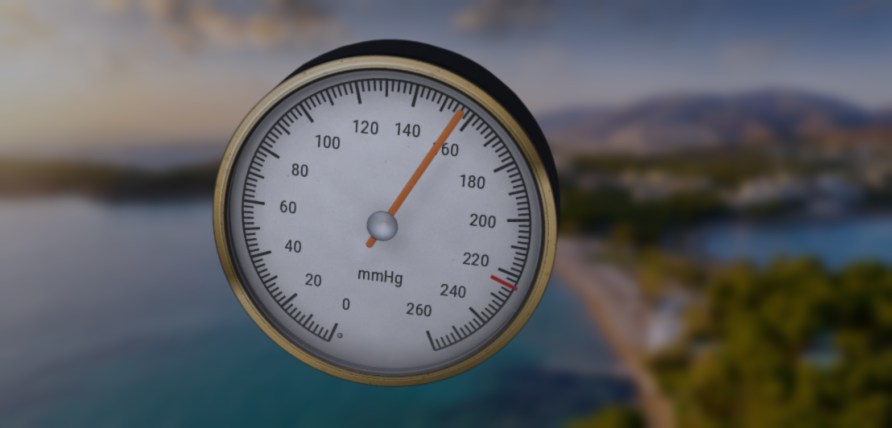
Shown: 156
